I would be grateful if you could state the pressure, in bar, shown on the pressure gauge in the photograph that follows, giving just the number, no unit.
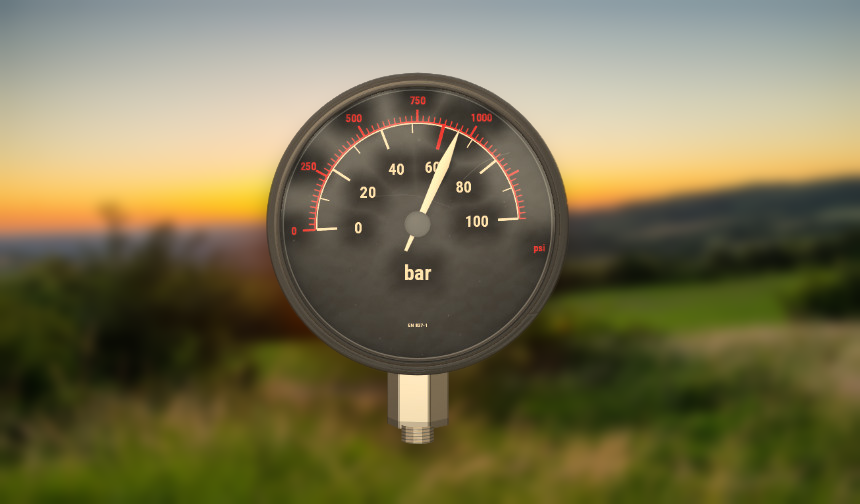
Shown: 65
